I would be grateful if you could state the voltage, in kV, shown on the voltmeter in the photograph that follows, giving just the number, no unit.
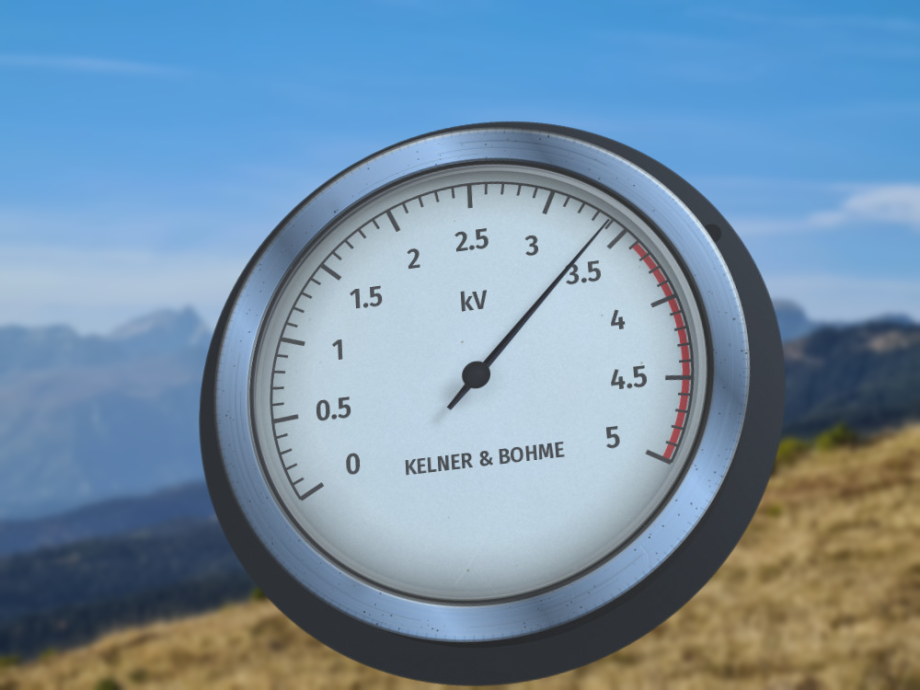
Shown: 3.4
